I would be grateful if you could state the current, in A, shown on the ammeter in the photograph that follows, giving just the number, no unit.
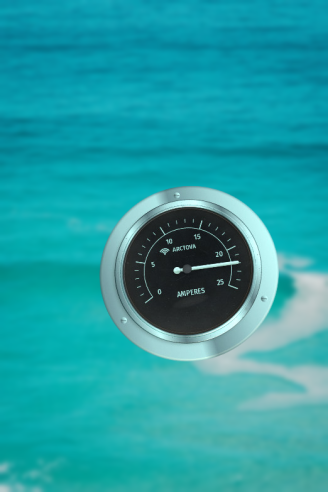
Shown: 22
